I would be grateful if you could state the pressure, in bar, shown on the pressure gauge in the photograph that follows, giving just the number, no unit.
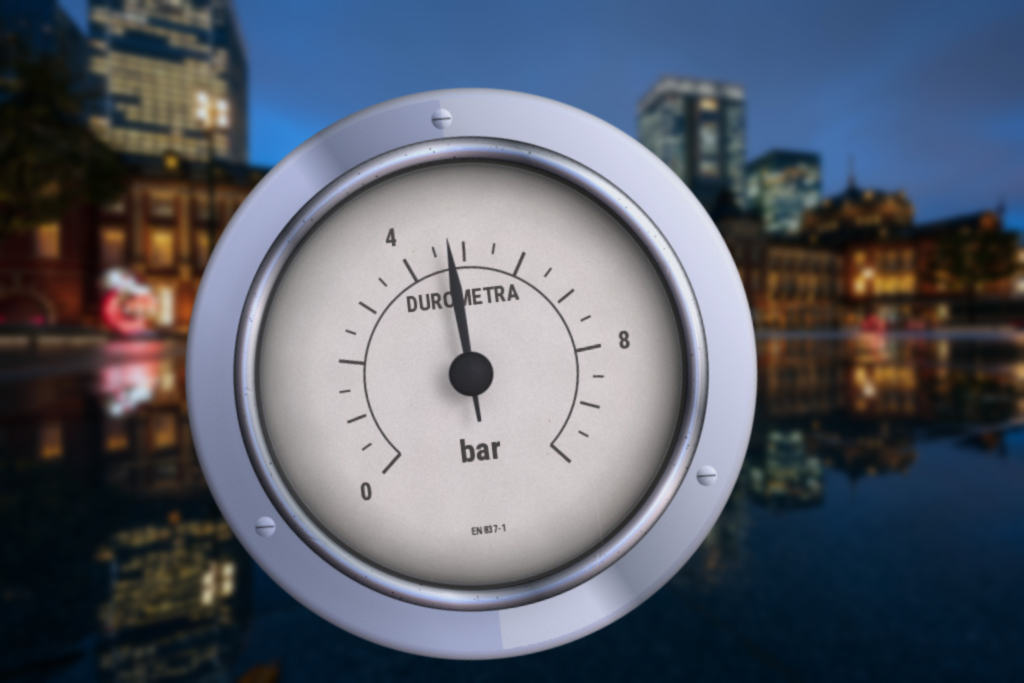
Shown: 4.75
